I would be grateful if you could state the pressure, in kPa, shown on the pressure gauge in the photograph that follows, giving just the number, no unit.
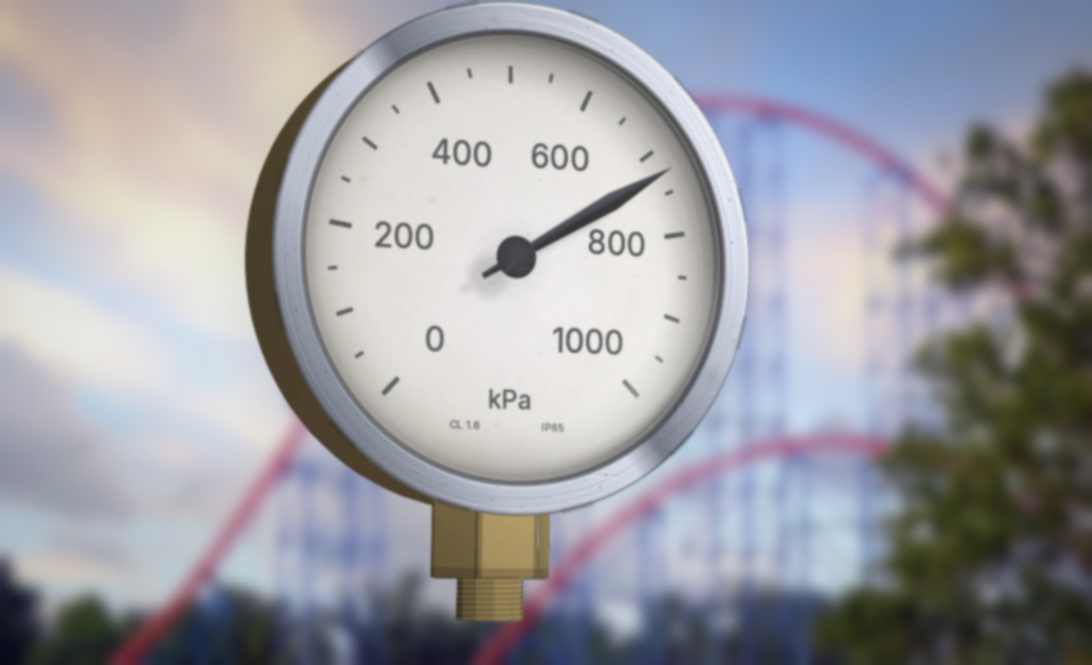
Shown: 725
